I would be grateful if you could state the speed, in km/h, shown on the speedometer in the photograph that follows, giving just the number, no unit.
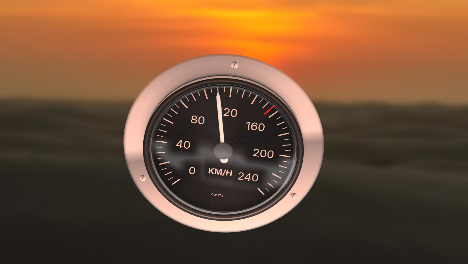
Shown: 110
